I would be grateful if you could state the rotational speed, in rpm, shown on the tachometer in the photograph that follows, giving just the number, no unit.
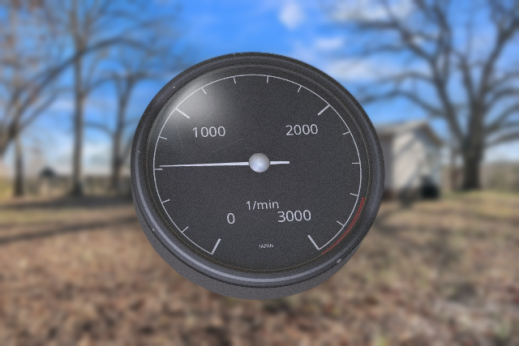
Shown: 600
